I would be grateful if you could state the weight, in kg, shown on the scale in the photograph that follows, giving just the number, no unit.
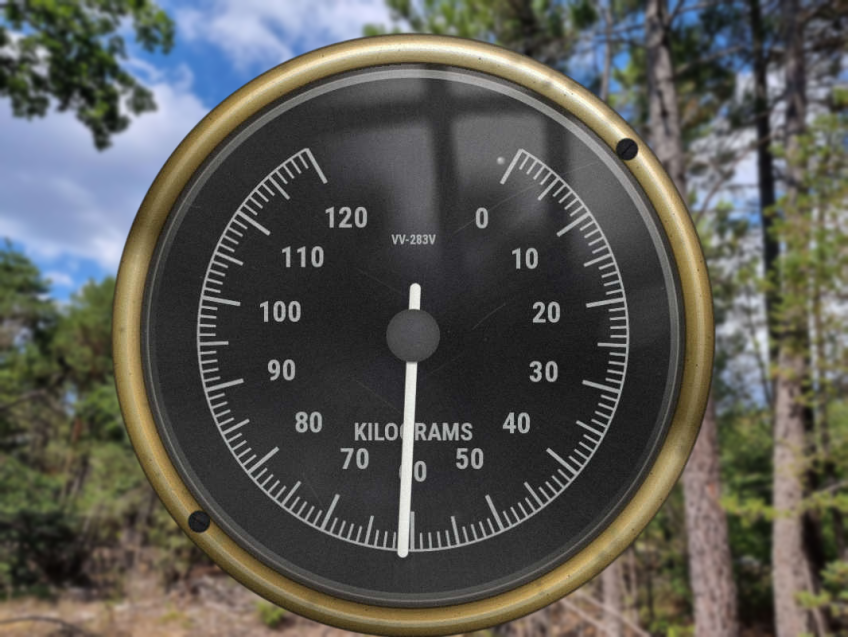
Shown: 61
